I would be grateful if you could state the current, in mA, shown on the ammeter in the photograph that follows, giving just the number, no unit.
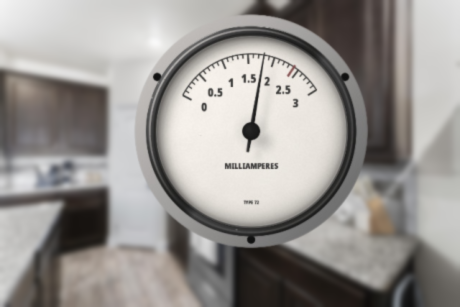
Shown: 1.8
